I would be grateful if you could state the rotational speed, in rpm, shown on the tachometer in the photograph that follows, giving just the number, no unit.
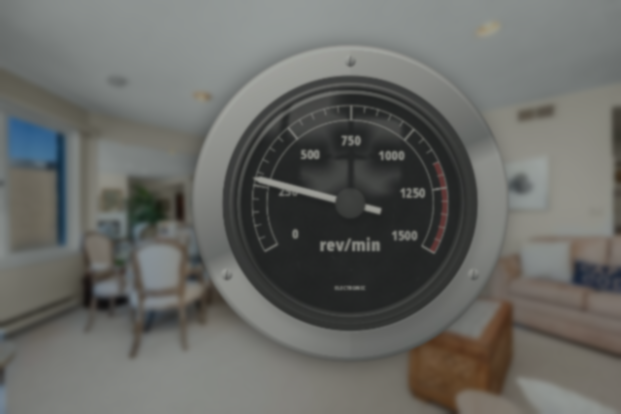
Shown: 275
